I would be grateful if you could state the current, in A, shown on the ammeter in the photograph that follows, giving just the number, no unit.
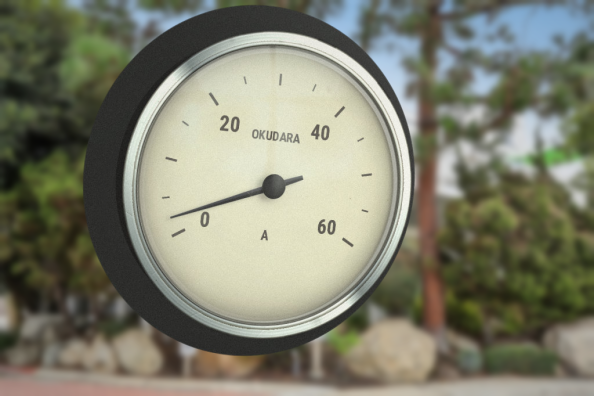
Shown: 2.5
